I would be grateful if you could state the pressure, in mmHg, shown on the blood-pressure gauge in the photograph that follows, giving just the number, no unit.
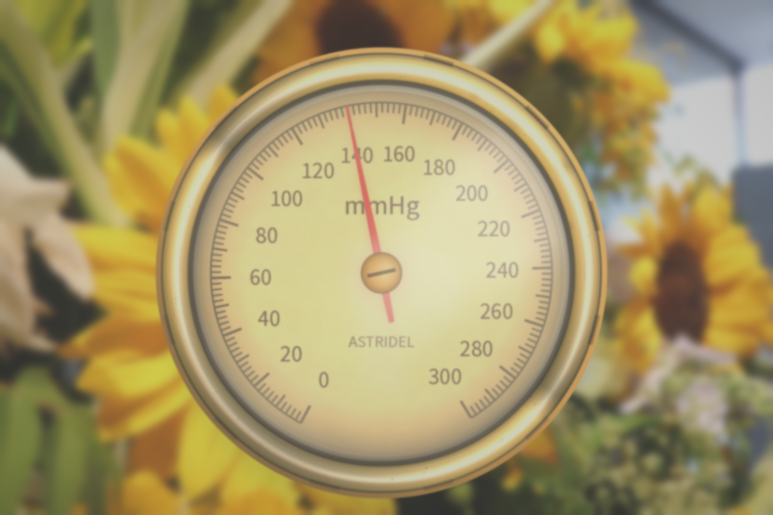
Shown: 140
